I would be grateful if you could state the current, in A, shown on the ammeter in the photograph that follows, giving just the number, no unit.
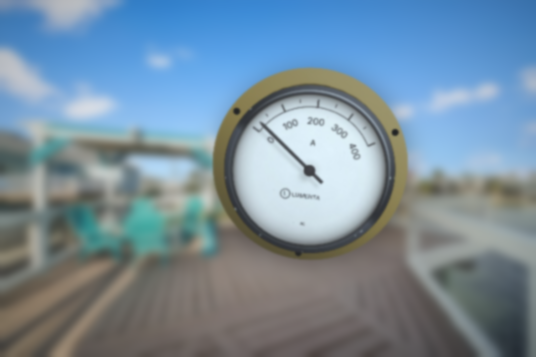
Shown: 25
